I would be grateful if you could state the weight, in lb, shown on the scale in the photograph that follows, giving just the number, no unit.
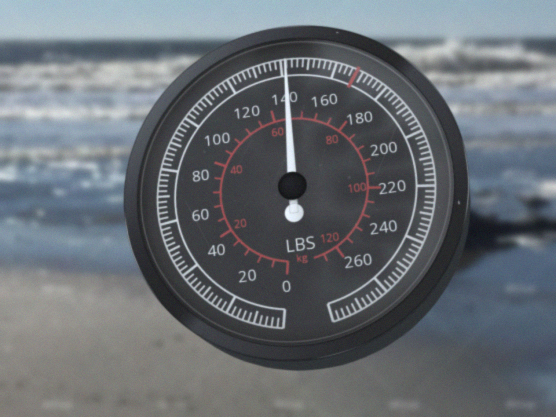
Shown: 142
